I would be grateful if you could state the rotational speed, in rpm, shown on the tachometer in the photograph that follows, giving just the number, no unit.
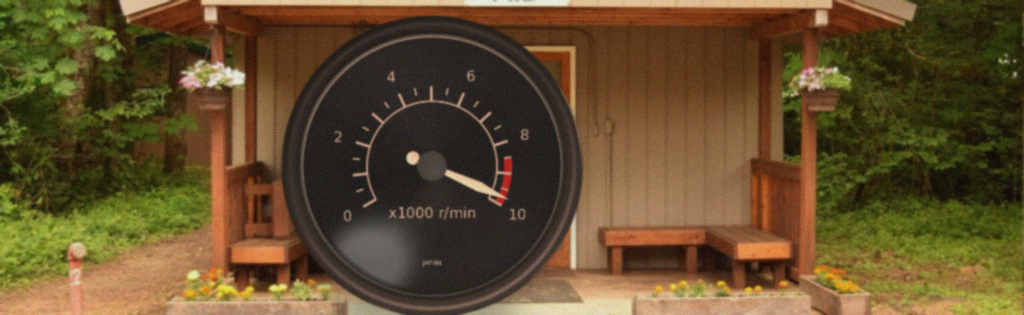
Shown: 9750
